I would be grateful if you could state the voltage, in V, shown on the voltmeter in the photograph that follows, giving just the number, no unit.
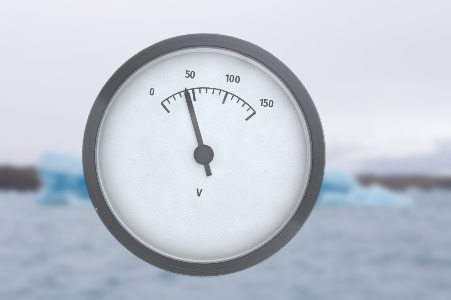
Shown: 40
